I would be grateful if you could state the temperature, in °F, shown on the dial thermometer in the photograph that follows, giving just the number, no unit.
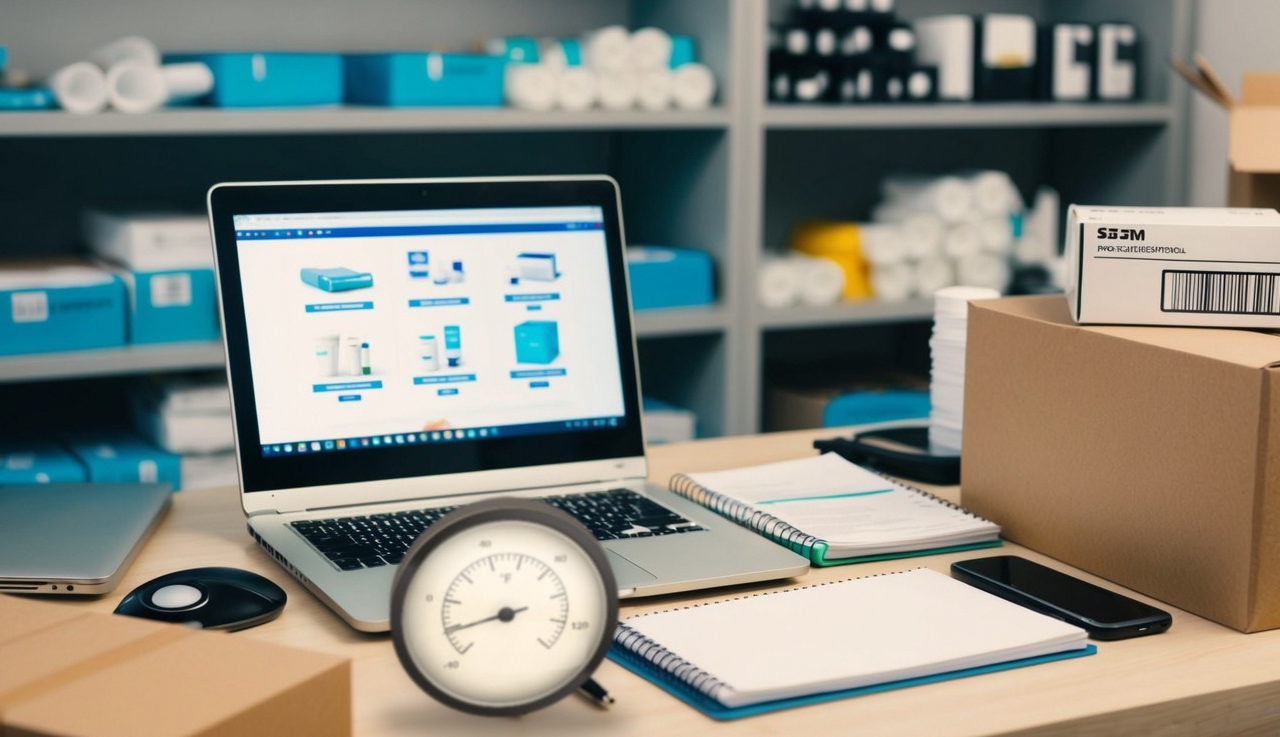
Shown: -20
